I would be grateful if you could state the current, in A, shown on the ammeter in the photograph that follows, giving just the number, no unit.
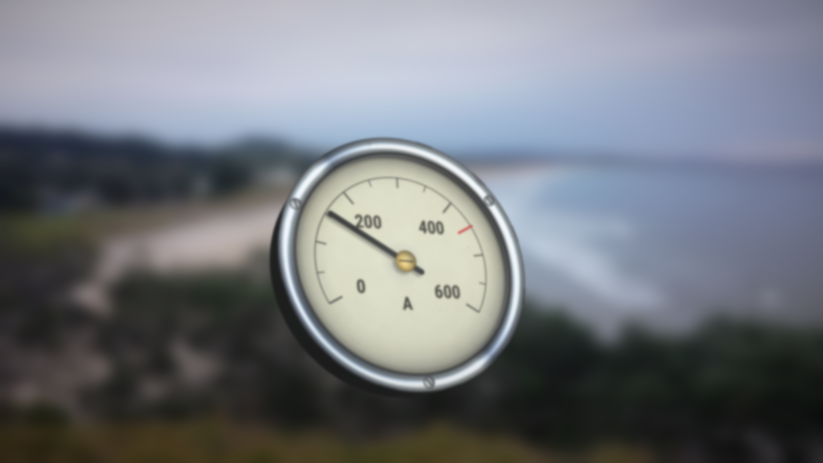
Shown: 150
